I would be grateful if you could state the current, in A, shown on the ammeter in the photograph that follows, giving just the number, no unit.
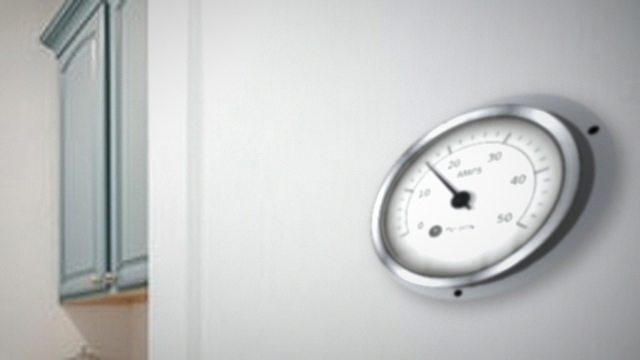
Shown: 16
